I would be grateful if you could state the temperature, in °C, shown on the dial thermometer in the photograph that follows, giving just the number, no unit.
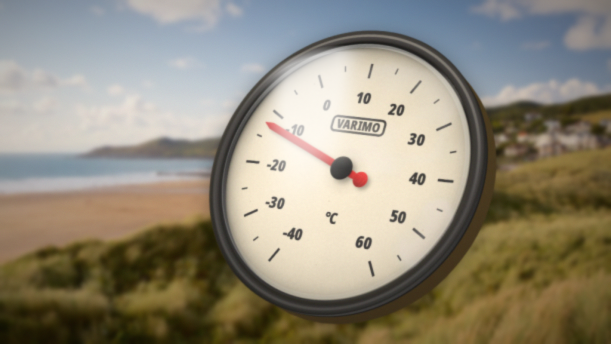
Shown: -12.5
